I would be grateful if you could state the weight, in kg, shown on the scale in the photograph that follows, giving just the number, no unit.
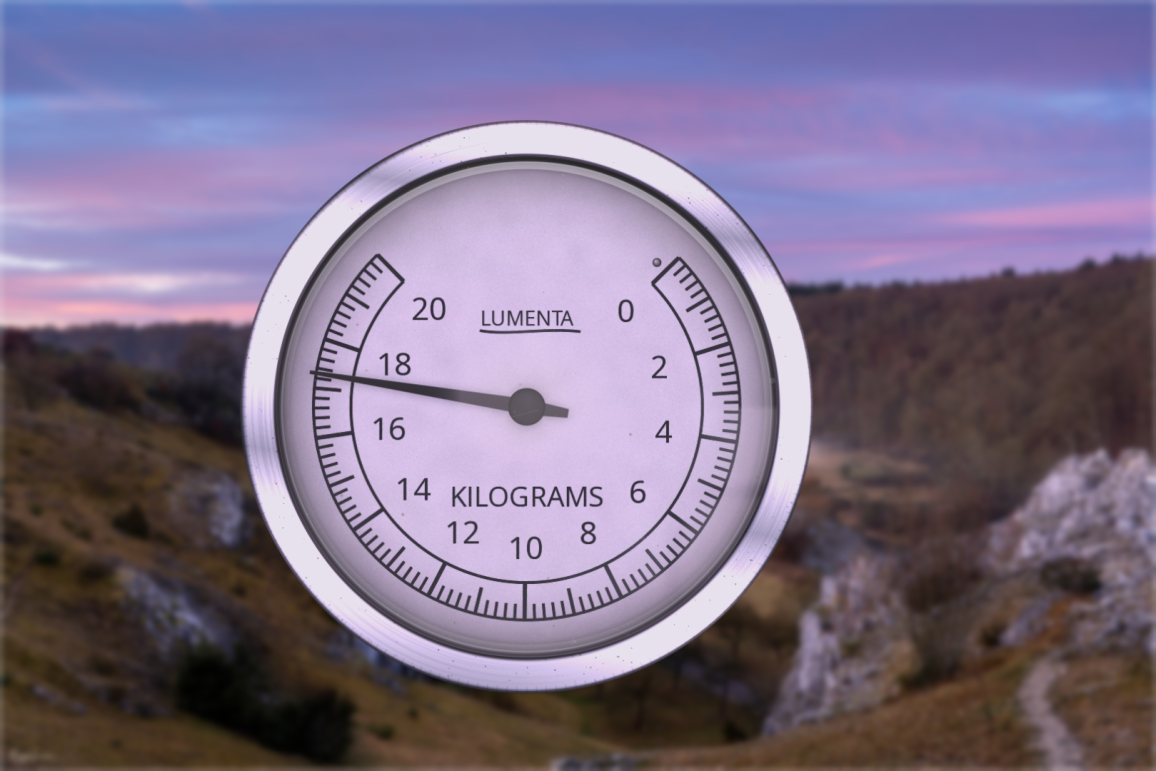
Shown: 17.3
